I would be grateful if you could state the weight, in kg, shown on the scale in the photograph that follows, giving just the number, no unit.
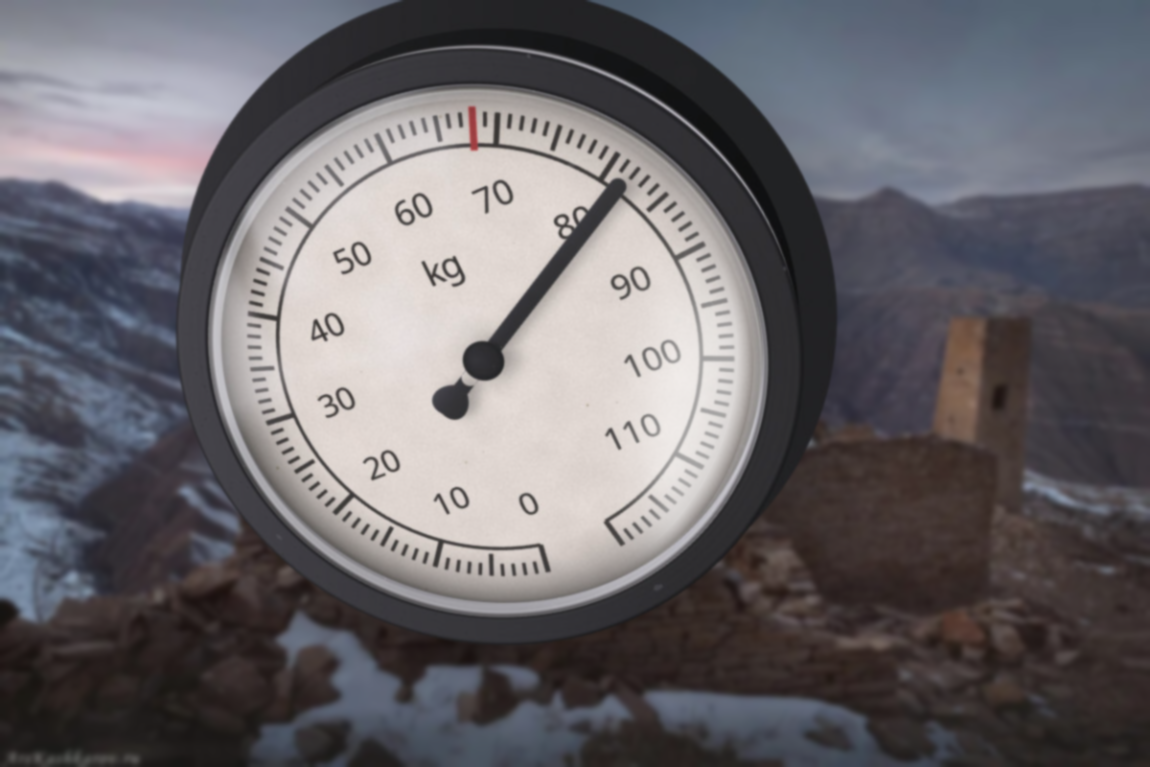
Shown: 81.5
